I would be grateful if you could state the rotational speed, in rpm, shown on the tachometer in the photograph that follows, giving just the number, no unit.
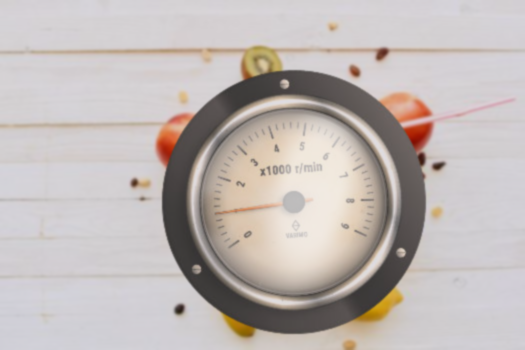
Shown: 1000
